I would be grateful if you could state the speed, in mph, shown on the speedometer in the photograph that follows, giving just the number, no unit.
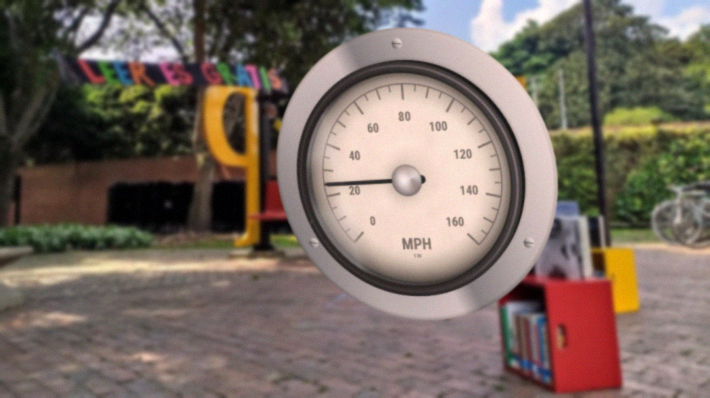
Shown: 25
